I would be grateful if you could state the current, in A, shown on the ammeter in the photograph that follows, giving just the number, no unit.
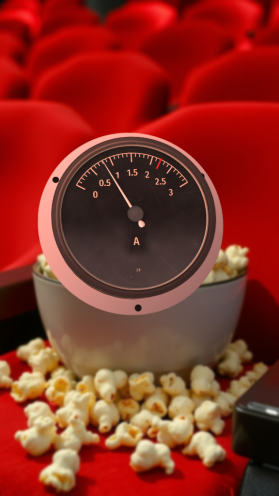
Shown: 0.8
